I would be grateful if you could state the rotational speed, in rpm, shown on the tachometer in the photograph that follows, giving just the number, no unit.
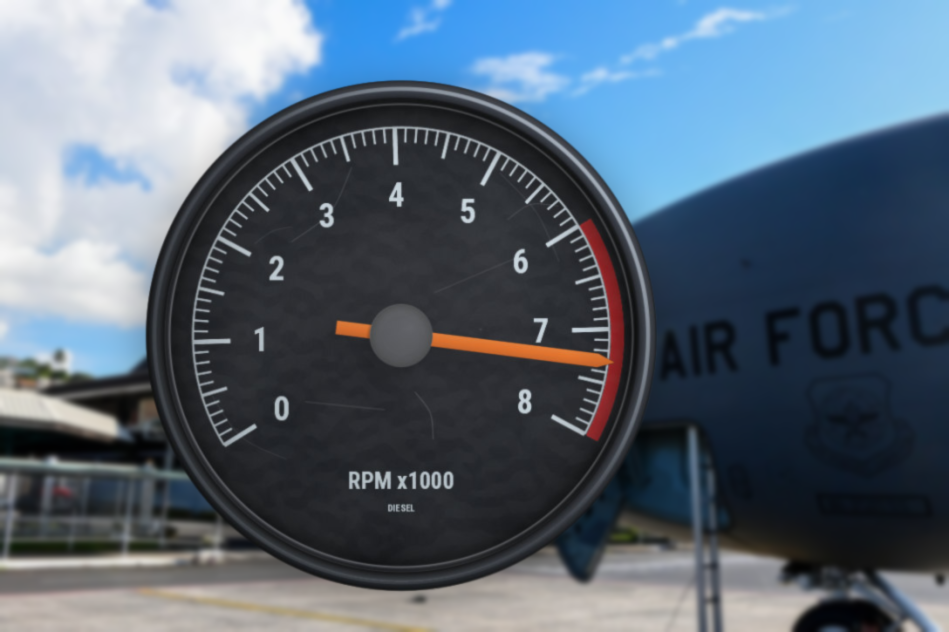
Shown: 7300
